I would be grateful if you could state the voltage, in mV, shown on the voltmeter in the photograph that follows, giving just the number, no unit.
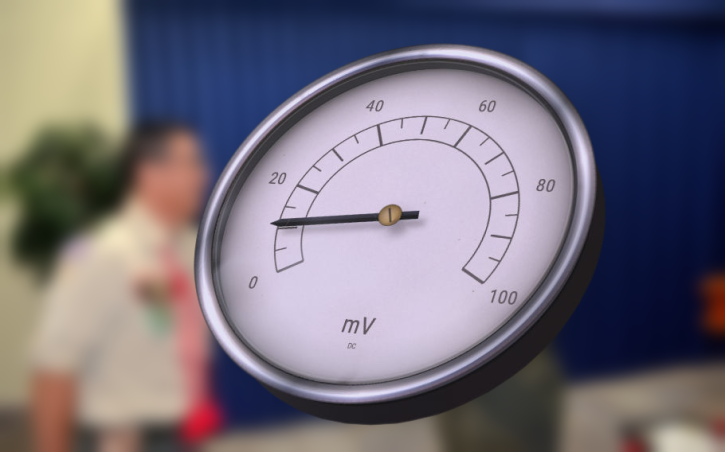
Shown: 10
